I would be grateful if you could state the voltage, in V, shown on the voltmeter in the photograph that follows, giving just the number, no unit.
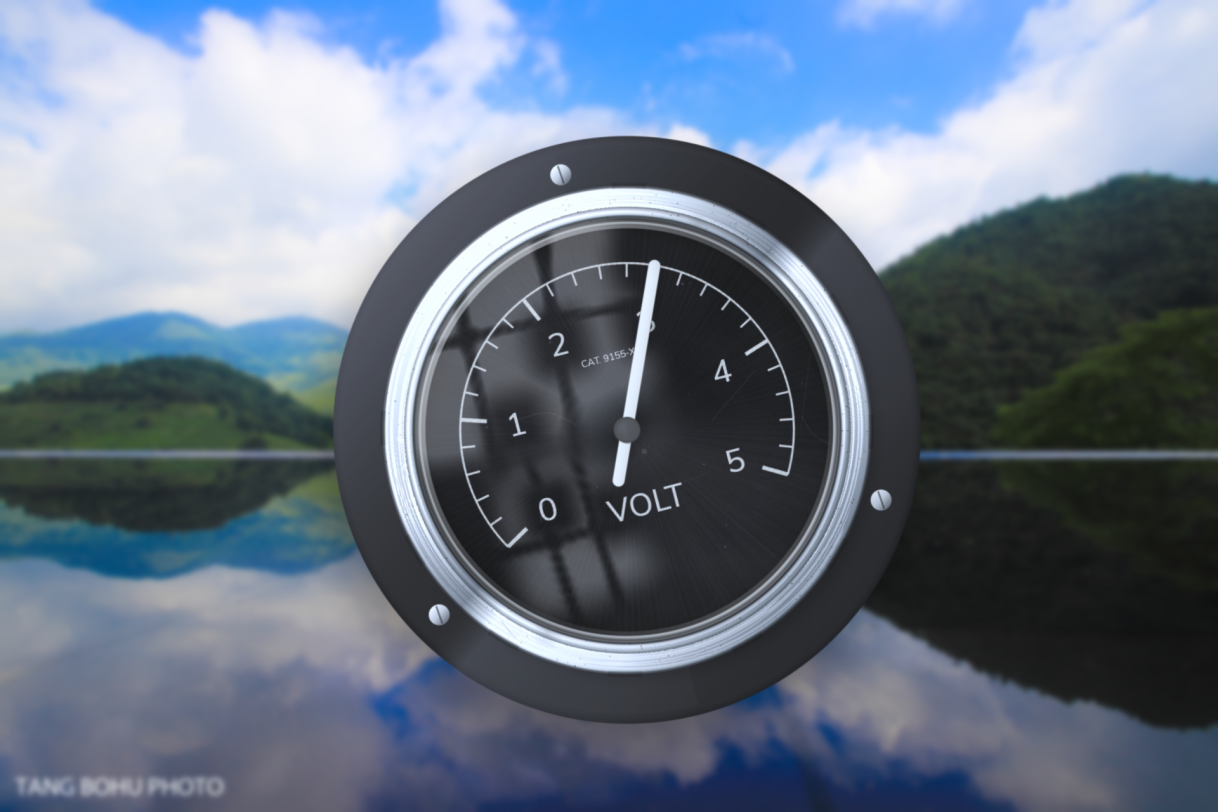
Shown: 3
